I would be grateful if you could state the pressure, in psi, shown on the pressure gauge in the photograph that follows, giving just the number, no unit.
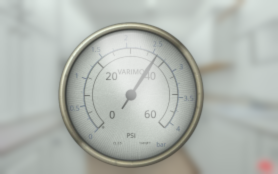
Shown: 37.5
